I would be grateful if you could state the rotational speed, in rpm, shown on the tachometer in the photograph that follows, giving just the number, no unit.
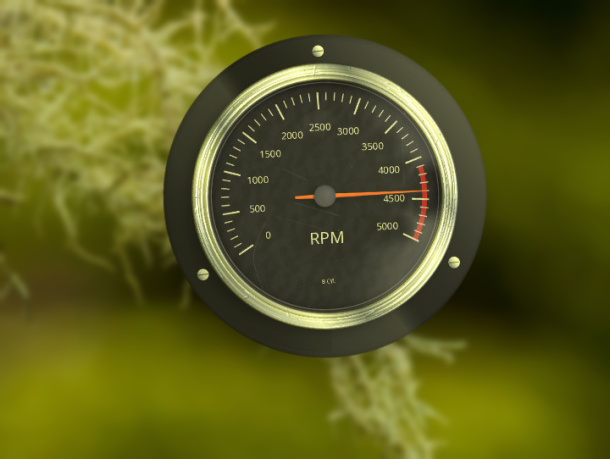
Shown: 4400
